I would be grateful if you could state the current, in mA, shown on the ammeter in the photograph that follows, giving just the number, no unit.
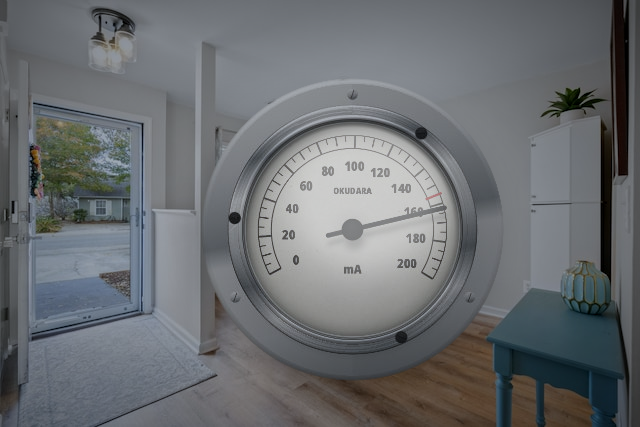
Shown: 162.5
